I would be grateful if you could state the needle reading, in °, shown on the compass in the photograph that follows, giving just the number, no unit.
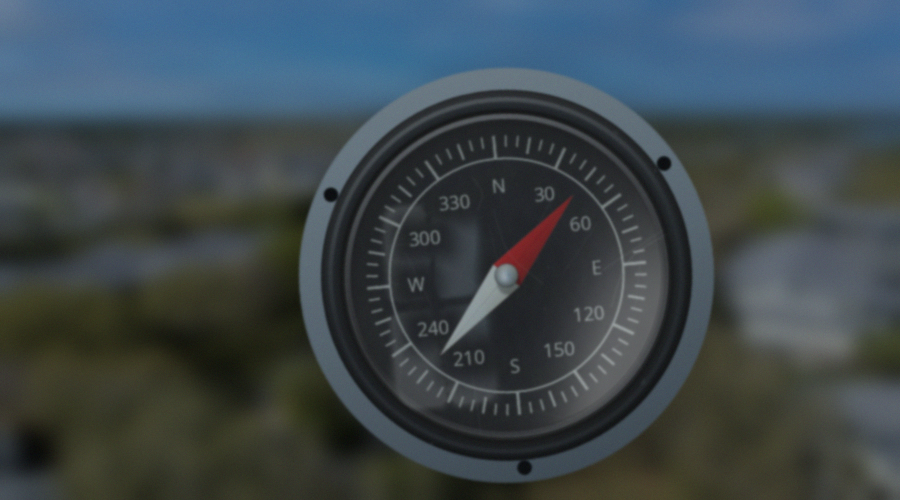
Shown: 45
